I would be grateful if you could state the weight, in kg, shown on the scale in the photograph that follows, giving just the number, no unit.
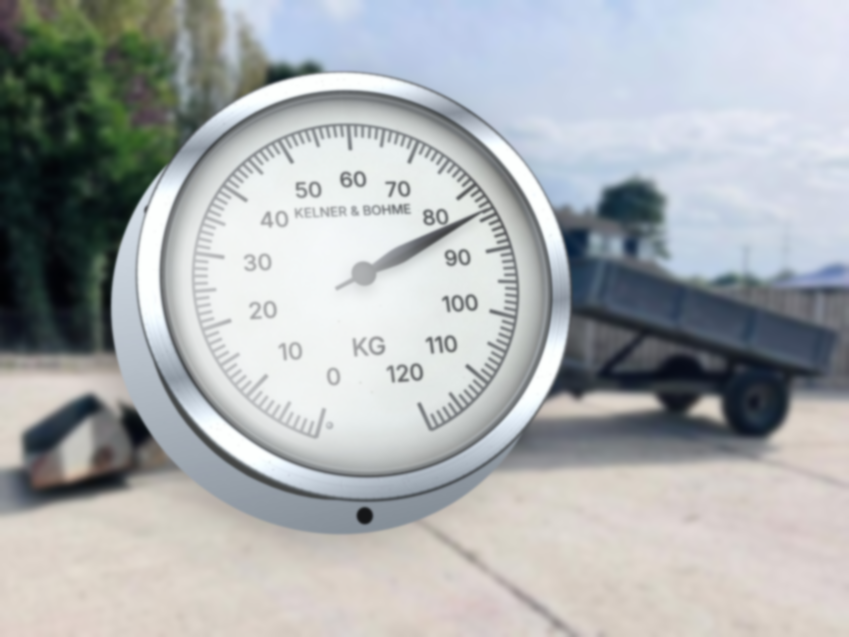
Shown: 84
